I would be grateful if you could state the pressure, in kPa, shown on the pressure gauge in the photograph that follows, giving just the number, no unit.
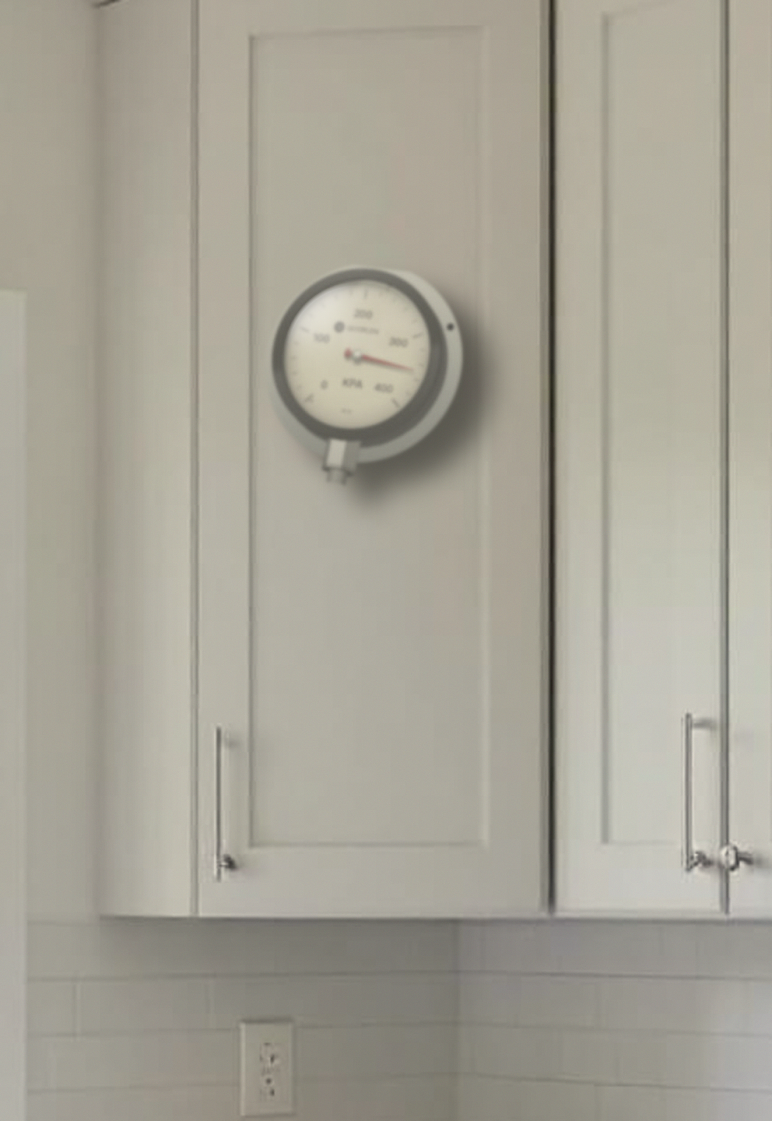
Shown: 350
